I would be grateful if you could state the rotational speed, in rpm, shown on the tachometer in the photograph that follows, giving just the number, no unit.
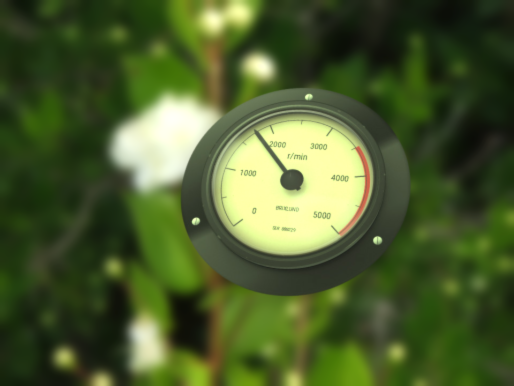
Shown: 1750
